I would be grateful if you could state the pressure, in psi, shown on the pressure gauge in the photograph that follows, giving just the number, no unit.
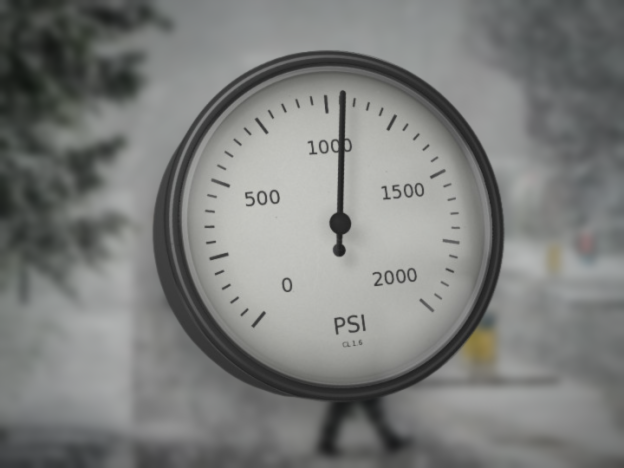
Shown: 1050
